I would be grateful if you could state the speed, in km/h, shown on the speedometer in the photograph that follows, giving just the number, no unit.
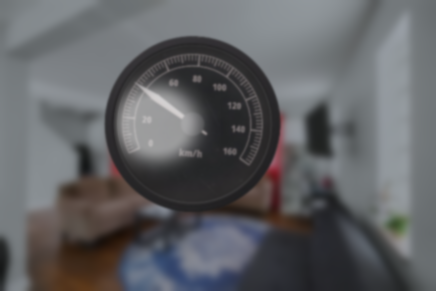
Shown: 40
